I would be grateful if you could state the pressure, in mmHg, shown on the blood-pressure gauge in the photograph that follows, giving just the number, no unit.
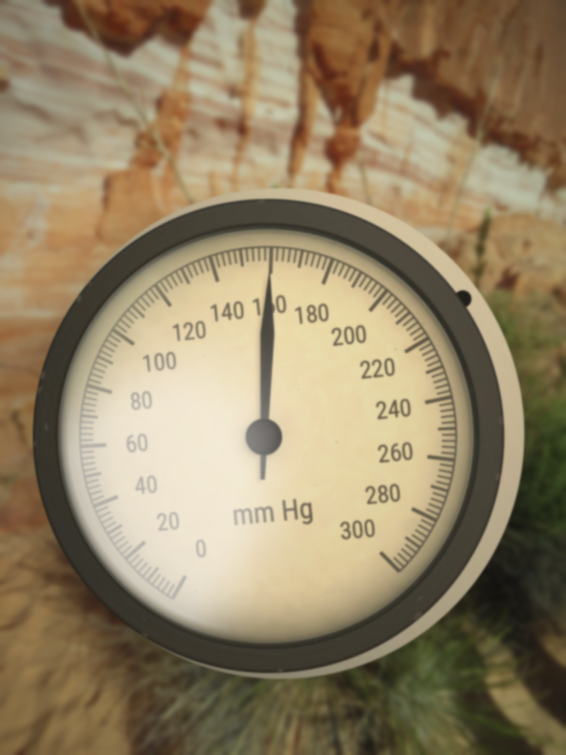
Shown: 160
